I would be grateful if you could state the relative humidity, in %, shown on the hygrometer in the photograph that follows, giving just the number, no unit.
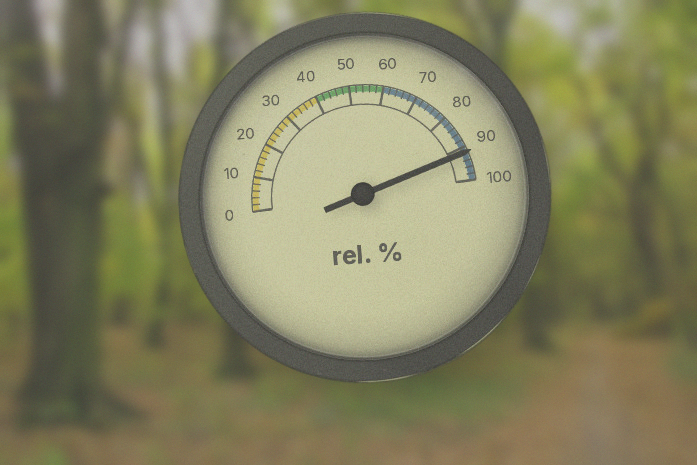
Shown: 92
